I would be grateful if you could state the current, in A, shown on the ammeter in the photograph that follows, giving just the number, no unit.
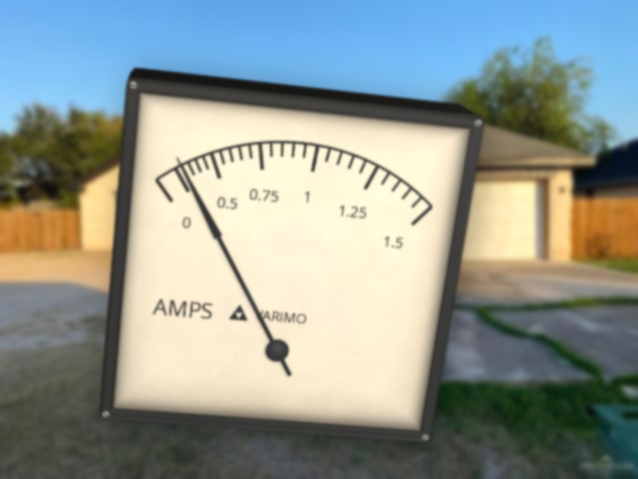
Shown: 0.3
